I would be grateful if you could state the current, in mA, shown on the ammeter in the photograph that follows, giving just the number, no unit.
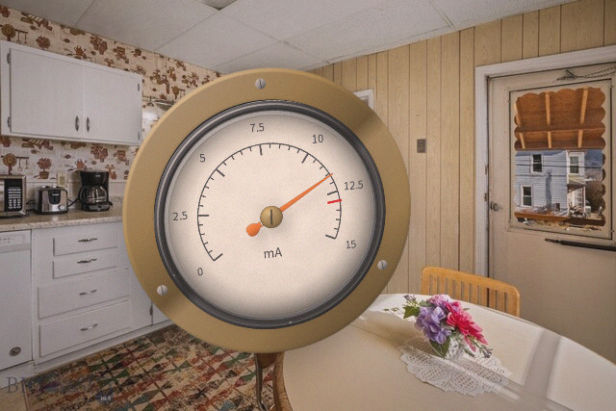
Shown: 11.5
